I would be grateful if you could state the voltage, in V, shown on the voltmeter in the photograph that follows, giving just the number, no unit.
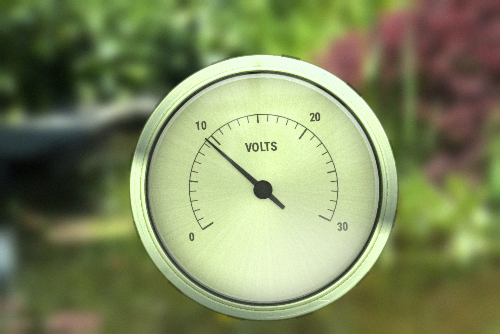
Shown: 9.5
